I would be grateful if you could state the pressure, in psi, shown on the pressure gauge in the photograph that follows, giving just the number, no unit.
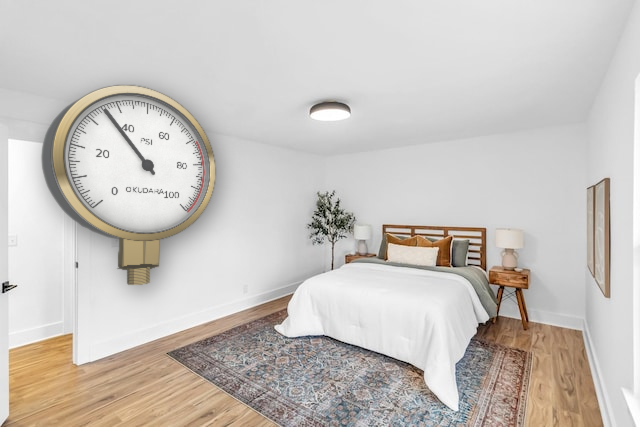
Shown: 35
